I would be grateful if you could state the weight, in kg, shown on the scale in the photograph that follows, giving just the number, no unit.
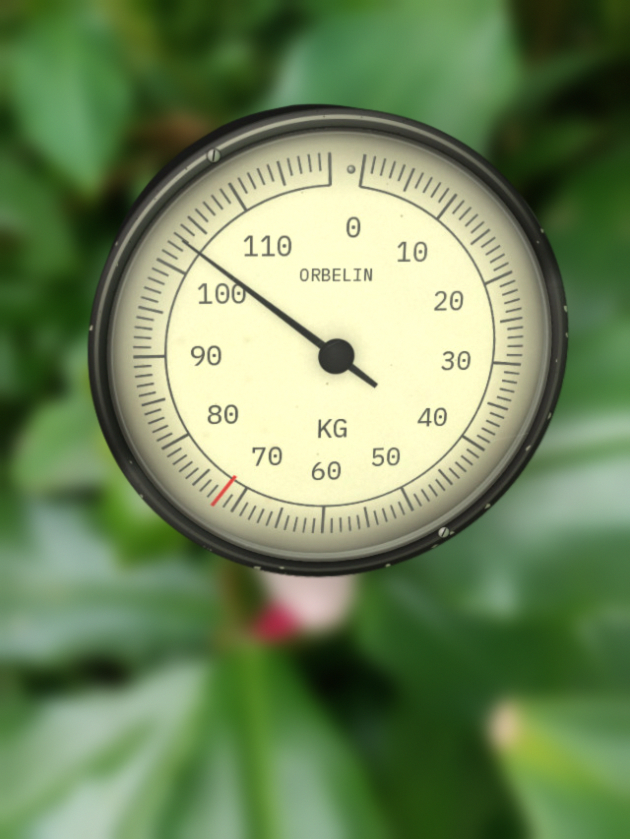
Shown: 103
